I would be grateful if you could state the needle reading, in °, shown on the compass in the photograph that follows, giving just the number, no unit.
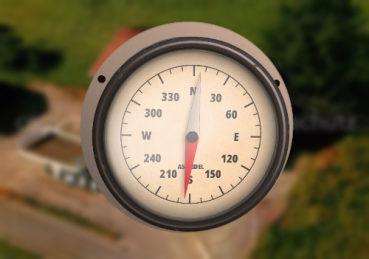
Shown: 185
